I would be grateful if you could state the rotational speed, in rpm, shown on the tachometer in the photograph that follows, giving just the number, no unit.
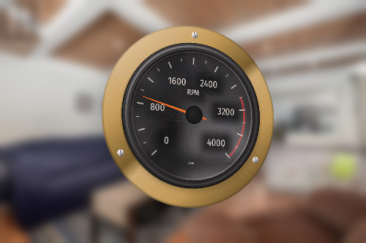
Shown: 900
